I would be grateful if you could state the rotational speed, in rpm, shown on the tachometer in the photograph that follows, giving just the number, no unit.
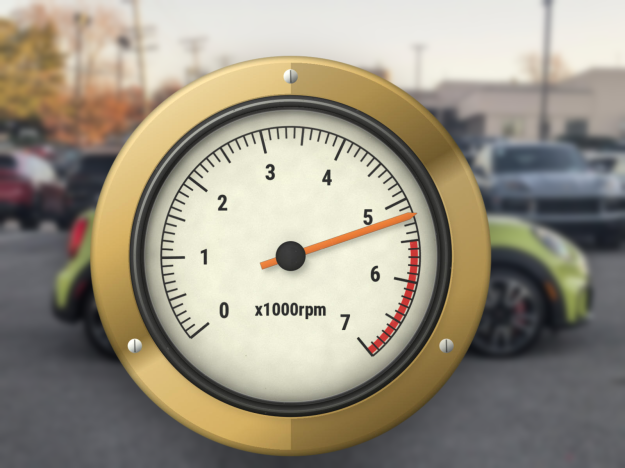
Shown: 5200
